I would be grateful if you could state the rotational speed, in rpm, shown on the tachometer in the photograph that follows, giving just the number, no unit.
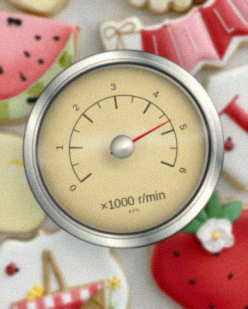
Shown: 4750
